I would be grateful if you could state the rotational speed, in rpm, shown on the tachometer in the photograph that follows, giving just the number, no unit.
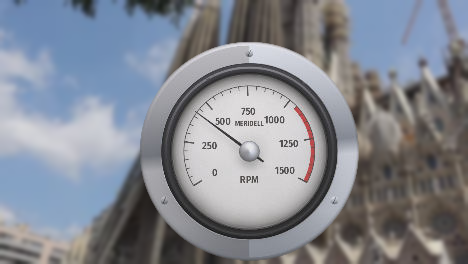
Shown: 425
